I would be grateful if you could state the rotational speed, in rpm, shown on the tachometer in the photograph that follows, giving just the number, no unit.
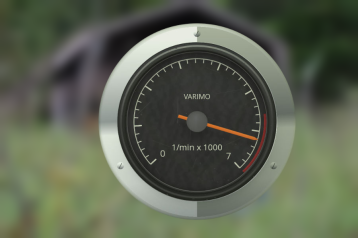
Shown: 6200
